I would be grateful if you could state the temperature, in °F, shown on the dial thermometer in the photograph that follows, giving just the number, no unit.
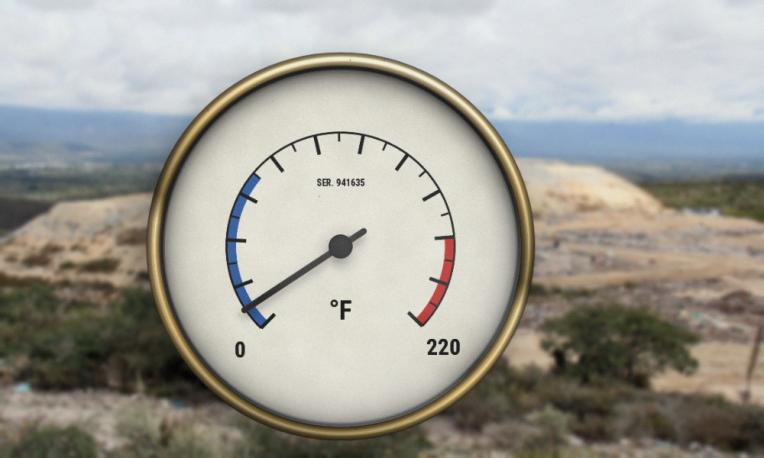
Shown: 10
